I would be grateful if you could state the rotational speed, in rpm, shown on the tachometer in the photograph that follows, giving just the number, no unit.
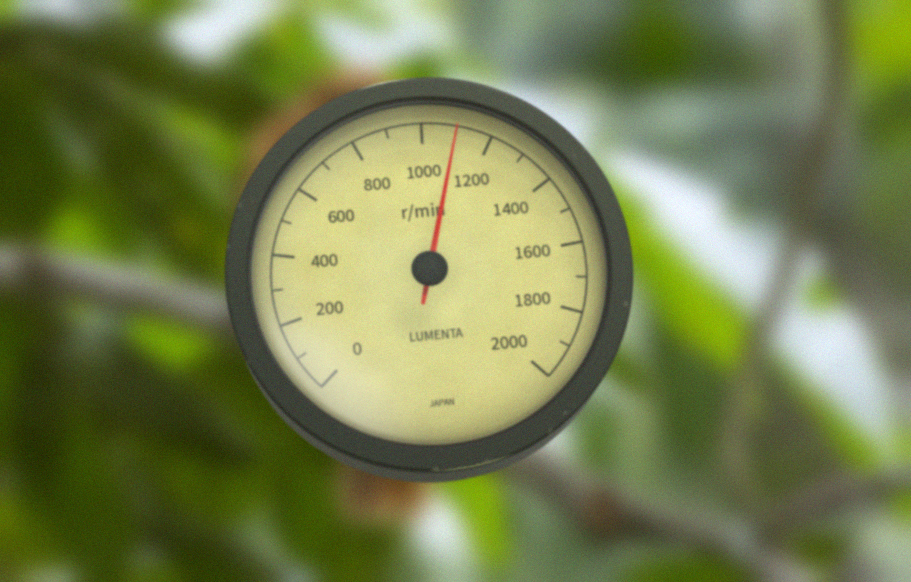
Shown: 1100
